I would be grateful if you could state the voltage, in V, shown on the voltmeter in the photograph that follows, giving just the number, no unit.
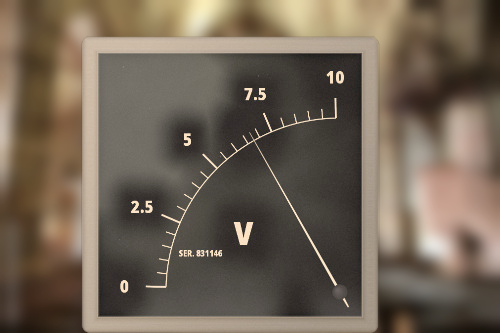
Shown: 6.75
